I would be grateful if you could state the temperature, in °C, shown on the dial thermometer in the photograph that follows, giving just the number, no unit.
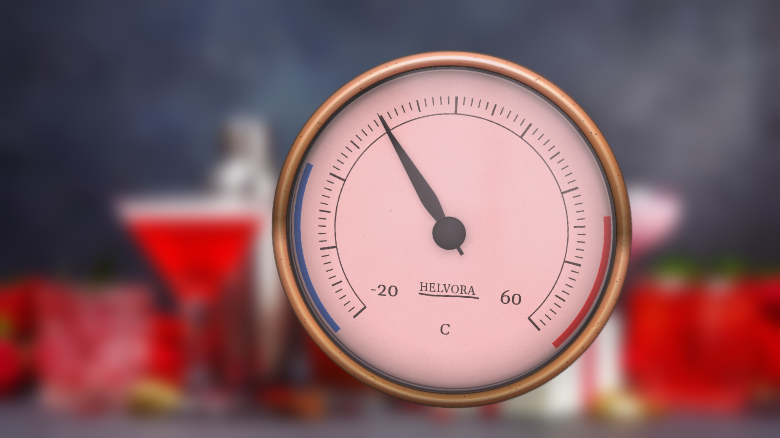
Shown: 10
